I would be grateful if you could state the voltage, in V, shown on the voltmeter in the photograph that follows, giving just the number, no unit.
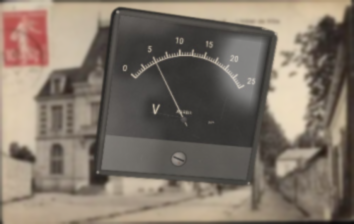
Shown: 5
